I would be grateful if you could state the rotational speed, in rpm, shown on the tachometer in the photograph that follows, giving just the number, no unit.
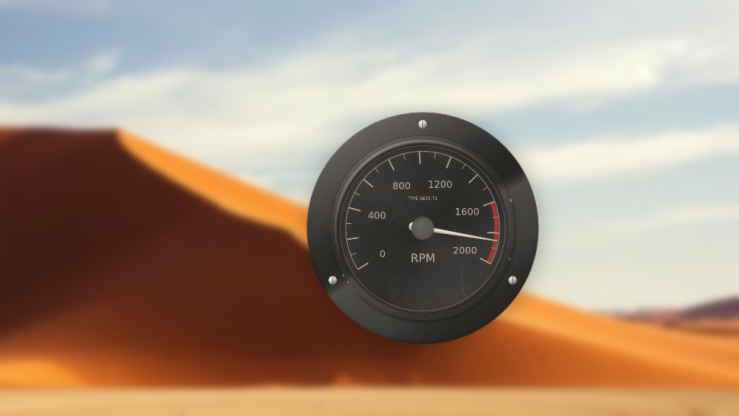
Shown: 1850
